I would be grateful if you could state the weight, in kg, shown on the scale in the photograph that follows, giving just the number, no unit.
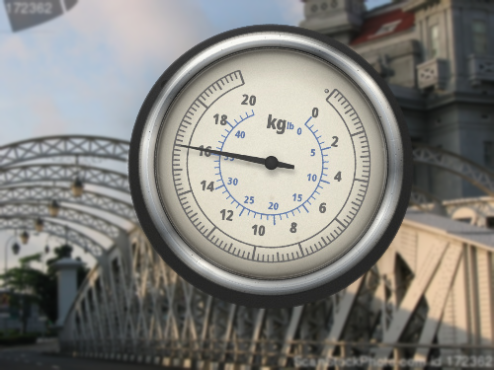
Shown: 16
